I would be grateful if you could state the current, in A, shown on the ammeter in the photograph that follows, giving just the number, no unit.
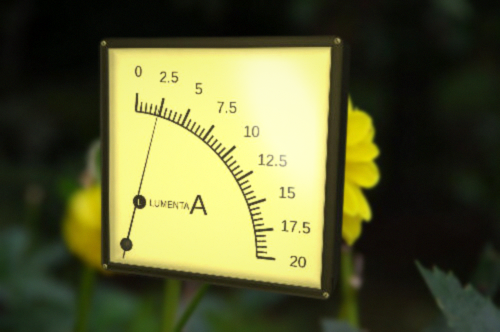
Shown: 2.5
